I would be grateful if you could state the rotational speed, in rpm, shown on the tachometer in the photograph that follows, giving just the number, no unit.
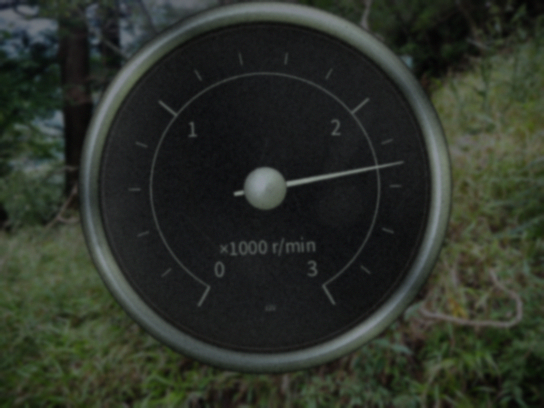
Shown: 2300
